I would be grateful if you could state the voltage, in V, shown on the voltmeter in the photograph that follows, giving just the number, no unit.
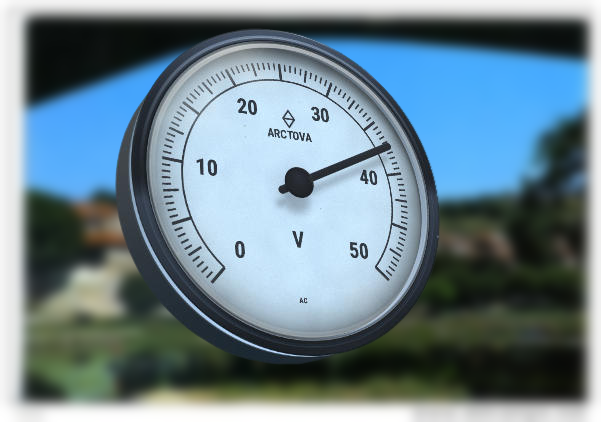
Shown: 37.5
